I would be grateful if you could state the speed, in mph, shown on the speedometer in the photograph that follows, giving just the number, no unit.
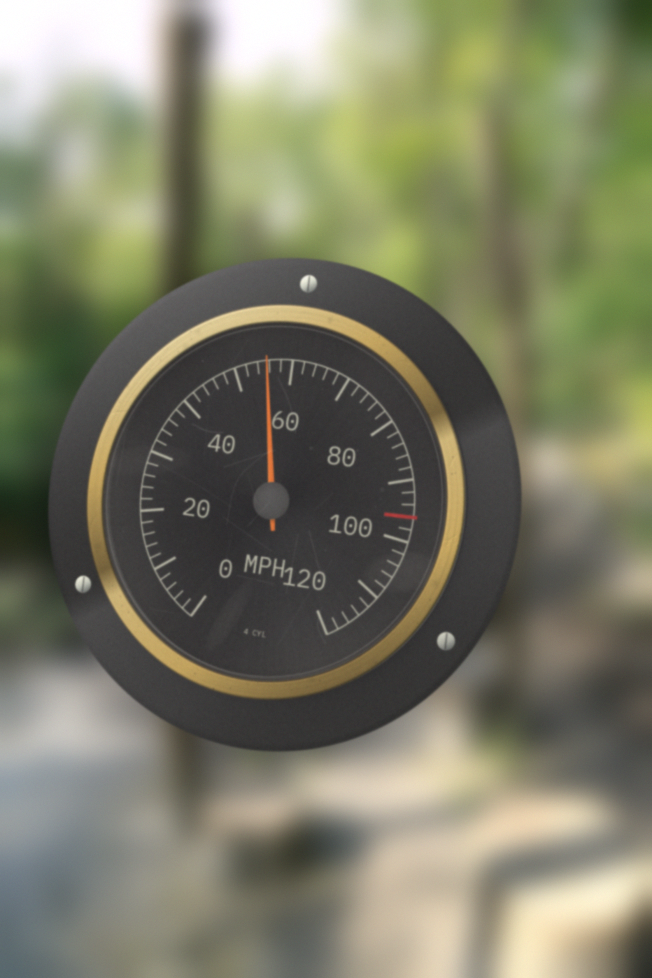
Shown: 56
